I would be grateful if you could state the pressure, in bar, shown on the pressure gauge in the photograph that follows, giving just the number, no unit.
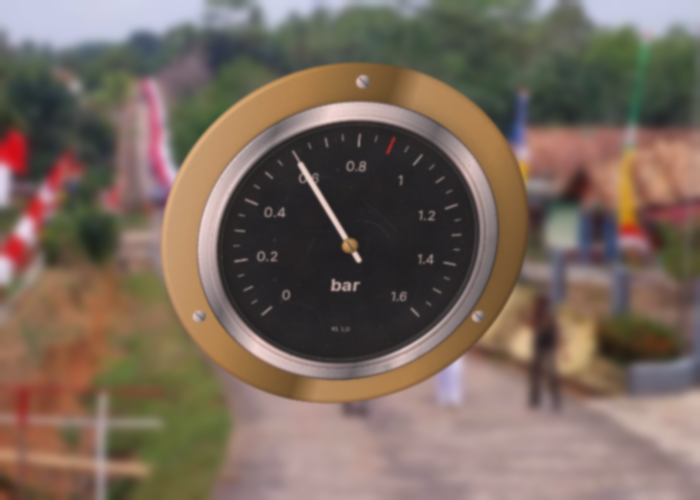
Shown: 0.6
